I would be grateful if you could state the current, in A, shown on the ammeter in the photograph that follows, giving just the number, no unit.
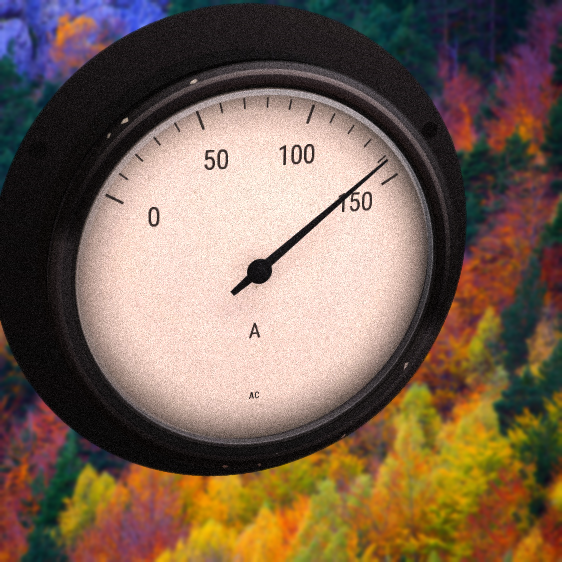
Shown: 140
